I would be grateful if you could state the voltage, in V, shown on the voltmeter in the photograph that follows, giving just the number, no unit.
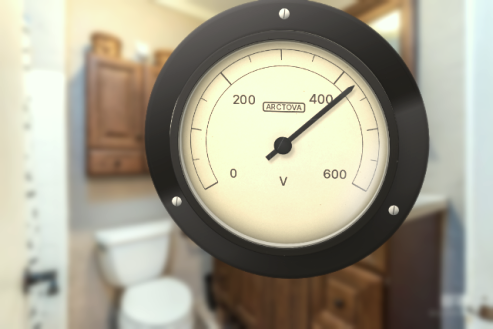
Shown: 425
